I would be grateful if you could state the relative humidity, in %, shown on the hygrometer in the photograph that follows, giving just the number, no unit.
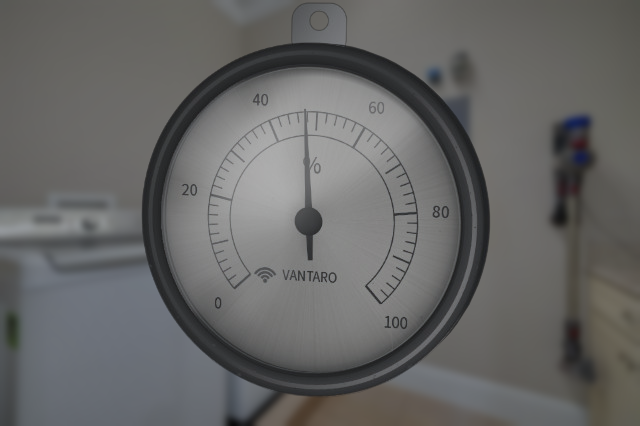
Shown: 48
